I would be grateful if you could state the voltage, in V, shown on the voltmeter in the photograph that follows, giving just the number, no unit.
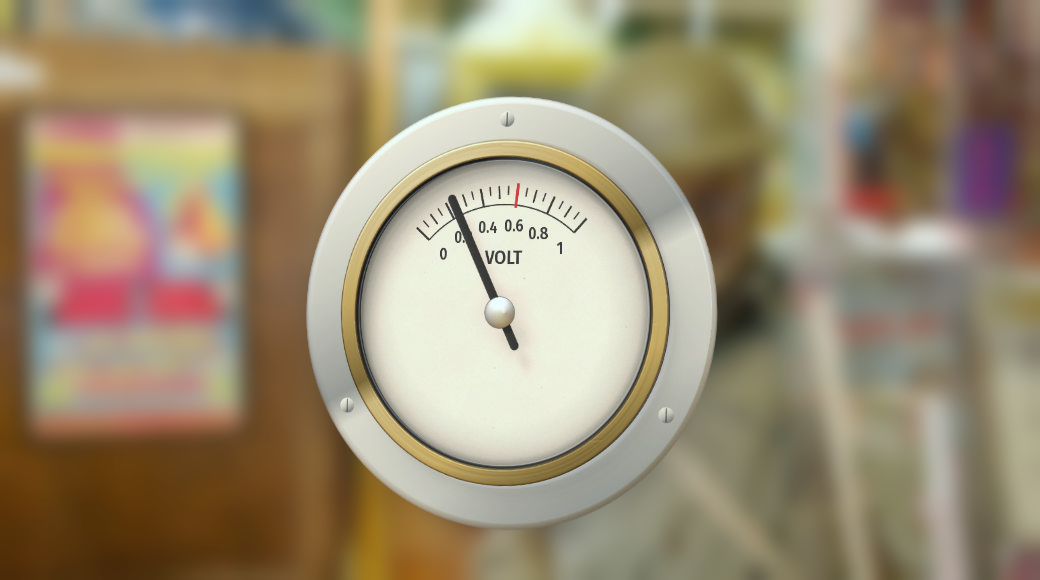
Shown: 0.25
